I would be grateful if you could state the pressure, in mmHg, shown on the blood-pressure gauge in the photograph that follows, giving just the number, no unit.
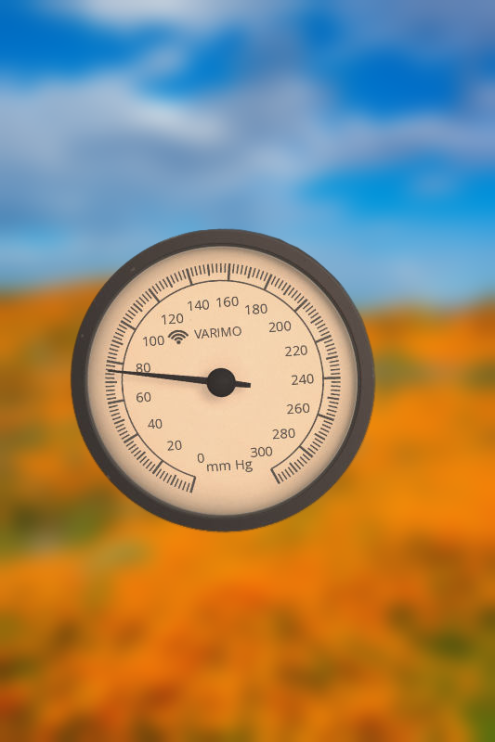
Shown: 76
